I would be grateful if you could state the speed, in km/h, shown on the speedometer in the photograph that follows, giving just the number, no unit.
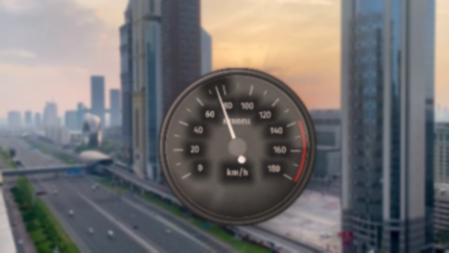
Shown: 75
